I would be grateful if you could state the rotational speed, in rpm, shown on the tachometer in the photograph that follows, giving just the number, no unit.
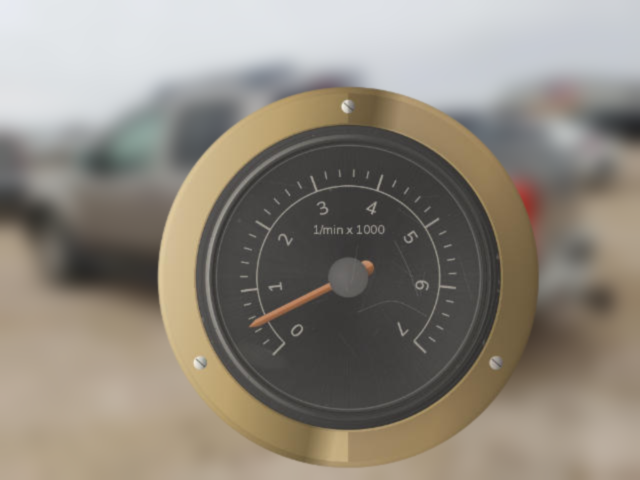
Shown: 500
